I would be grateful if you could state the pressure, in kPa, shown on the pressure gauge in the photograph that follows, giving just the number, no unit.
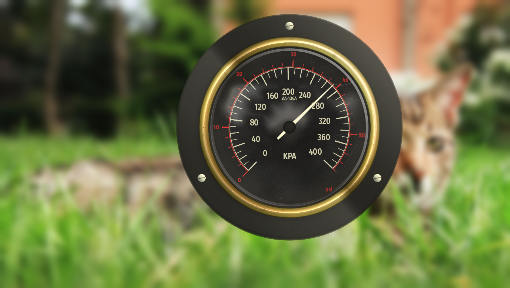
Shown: 270
